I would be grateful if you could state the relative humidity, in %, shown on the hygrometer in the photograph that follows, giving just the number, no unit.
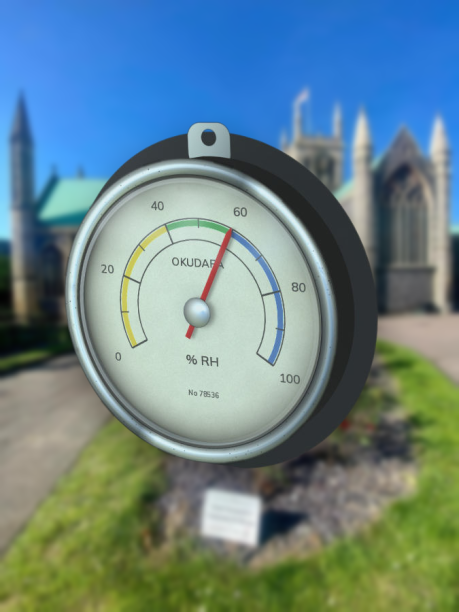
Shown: 60
